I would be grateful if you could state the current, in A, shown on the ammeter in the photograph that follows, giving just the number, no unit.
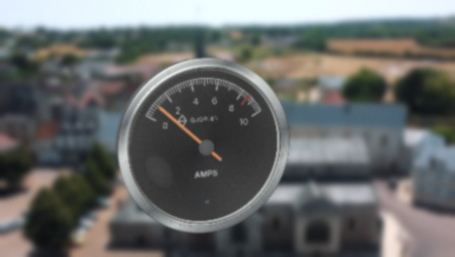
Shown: 1
